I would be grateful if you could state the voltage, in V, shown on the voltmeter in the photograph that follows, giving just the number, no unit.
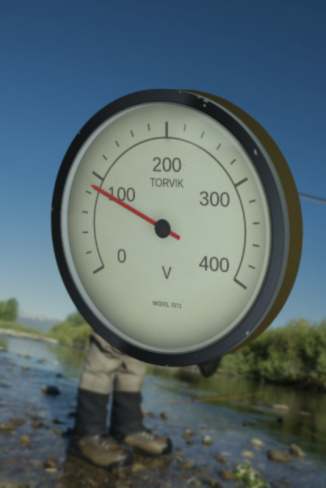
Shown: 90
